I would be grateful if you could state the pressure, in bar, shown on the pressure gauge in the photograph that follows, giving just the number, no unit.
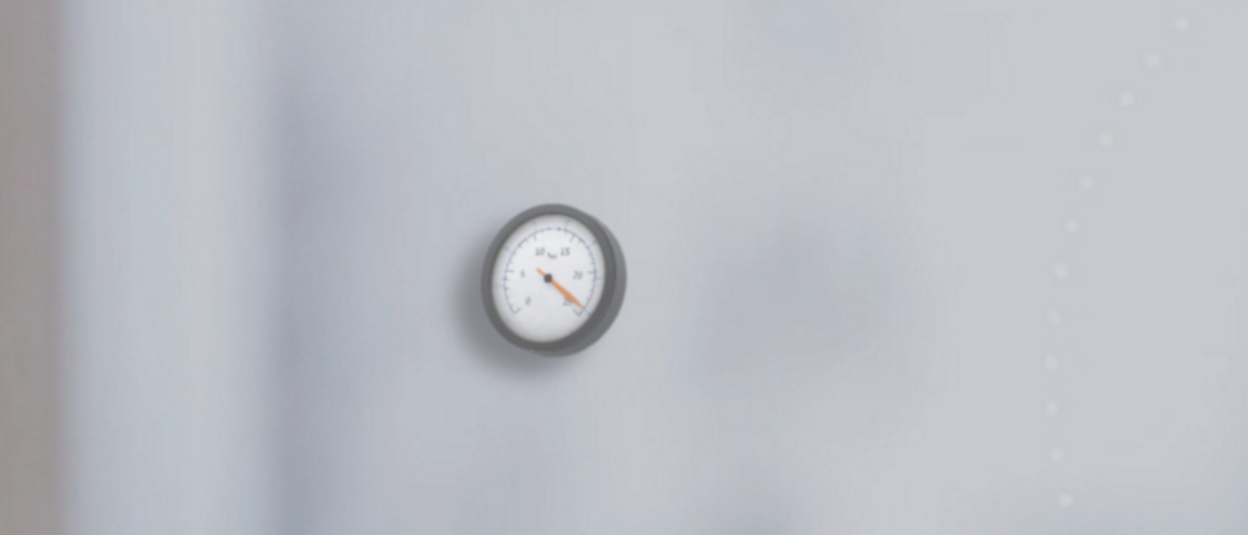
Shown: 24
